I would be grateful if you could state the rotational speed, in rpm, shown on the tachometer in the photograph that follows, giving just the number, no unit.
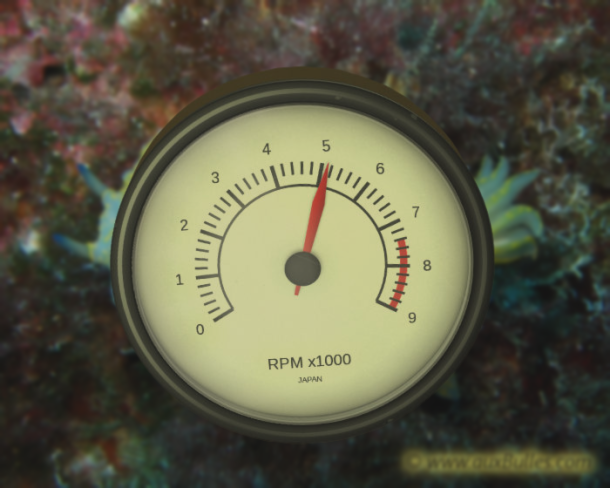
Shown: 5100
